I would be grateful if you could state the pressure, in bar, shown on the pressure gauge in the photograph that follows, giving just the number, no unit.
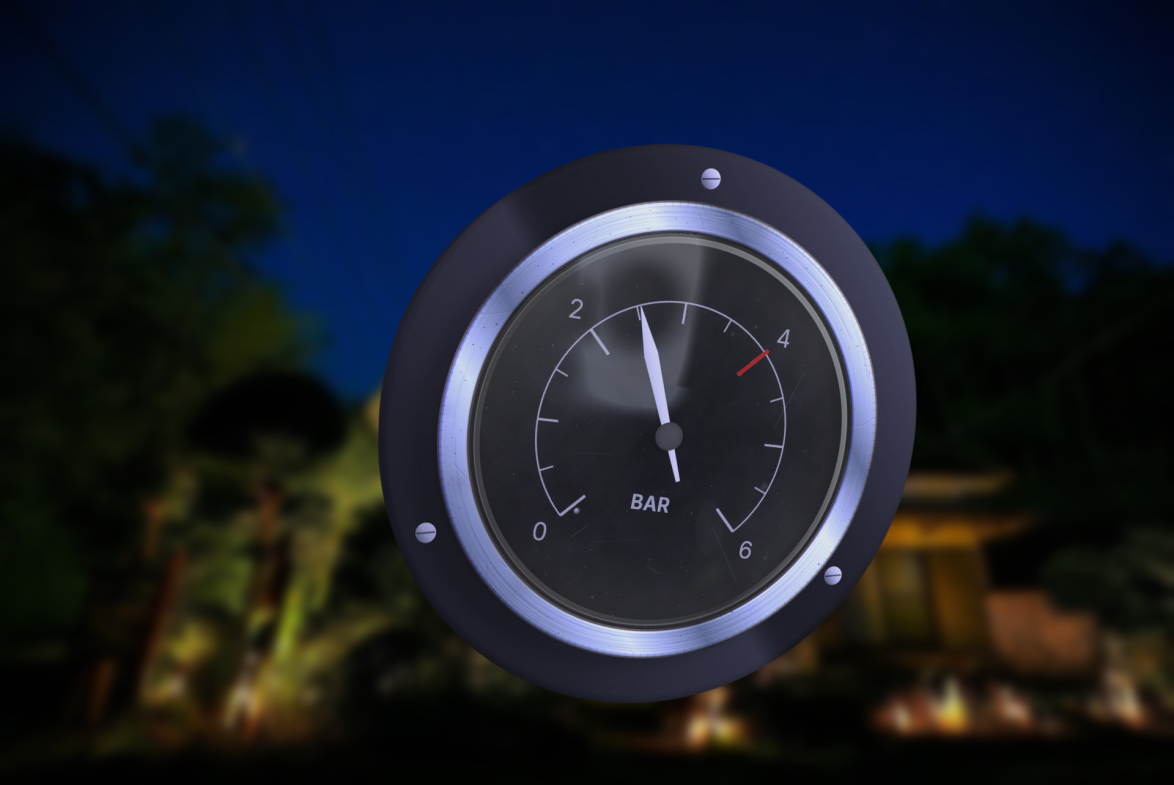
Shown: 2.5
